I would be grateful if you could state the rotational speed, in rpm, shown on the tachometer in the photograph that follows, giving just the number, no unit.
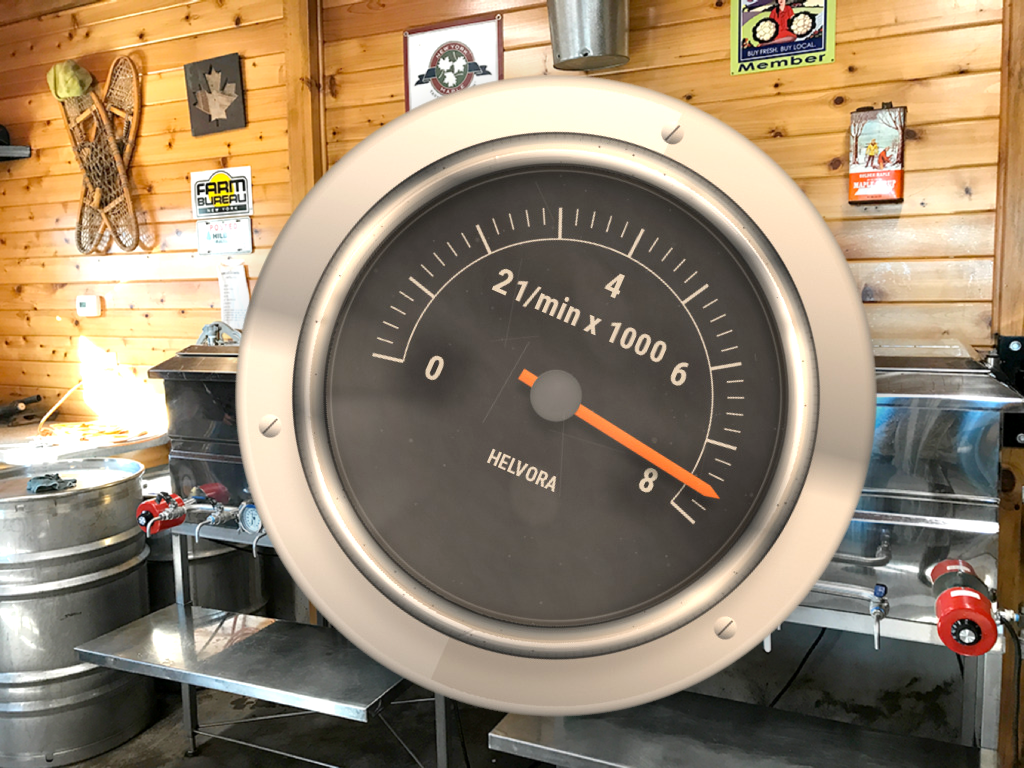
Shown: 7600
